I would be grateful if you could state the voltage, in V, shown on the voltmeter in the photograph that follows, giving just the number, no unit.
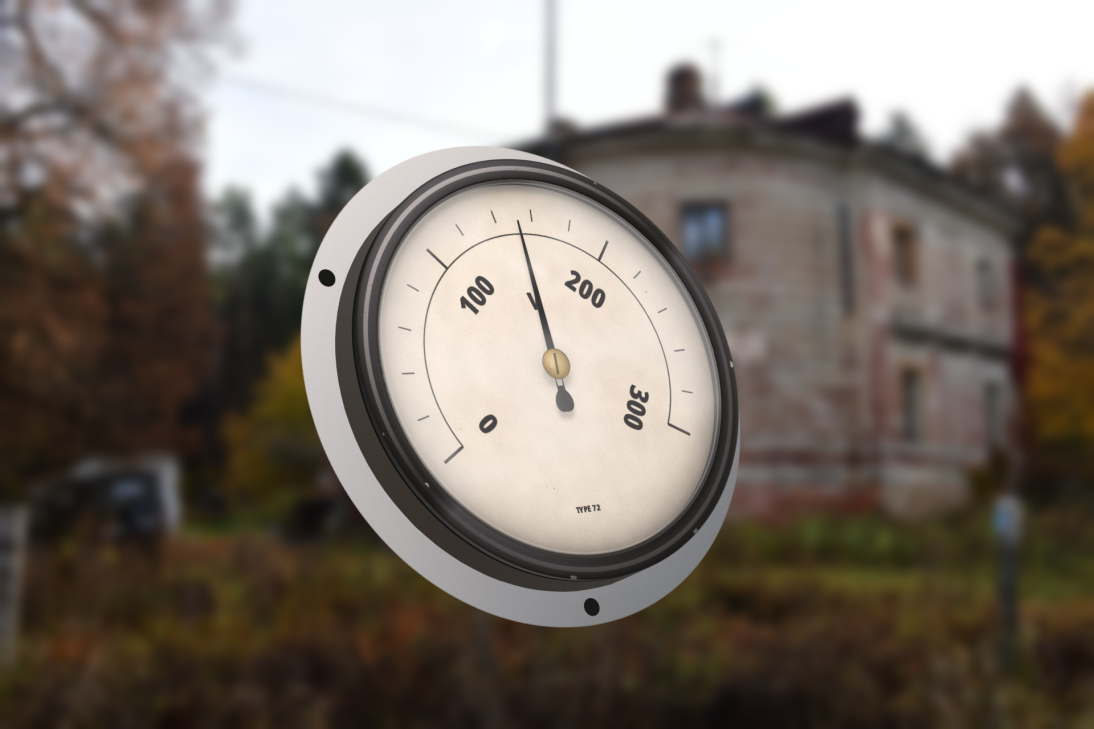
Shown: 150
